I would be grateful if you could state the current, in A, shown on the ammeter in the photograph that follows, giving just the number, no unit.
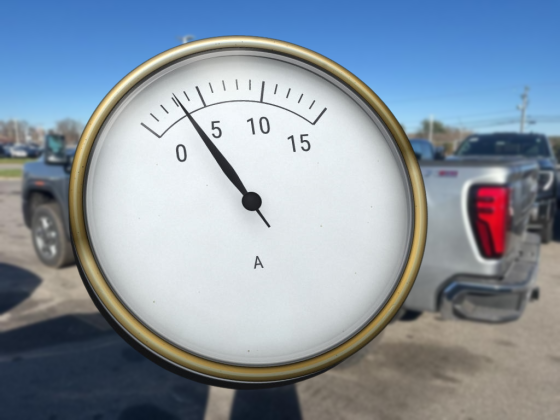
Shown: 3
